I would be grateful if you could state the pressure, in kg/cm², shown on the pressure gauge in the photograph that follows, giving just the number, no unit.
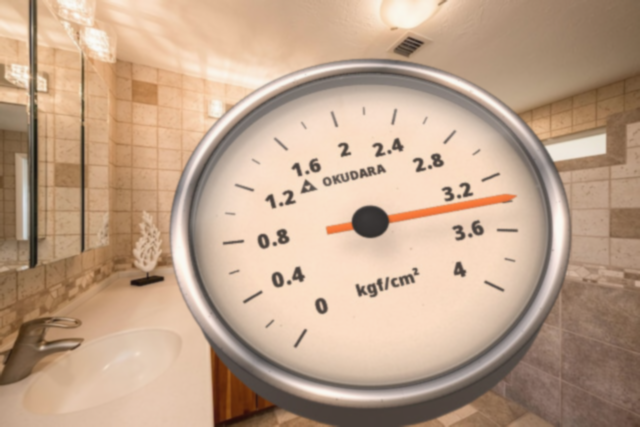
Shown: 3.4
